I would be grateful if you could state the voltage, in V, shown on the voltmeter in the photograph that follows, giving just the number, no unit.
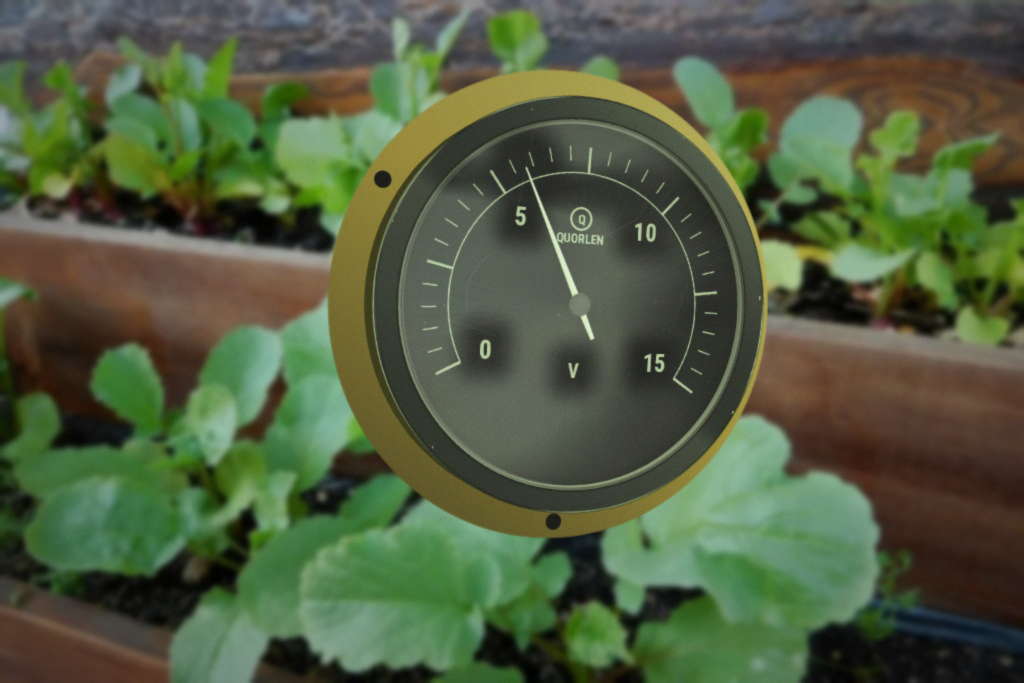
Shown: 5.75
